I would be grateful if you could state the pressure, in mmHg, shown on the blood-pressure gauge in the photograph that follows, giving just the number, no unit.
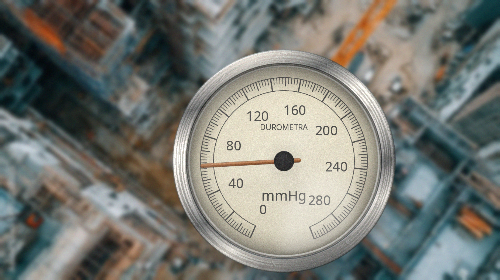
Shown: 60
